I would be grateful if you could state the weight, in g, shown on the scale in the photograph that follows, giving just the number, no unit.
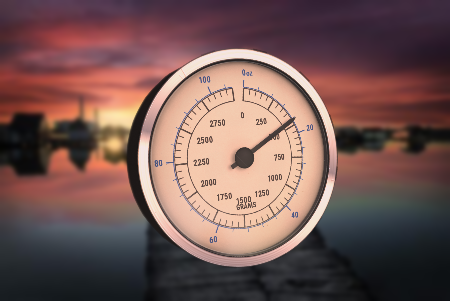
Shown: 450
